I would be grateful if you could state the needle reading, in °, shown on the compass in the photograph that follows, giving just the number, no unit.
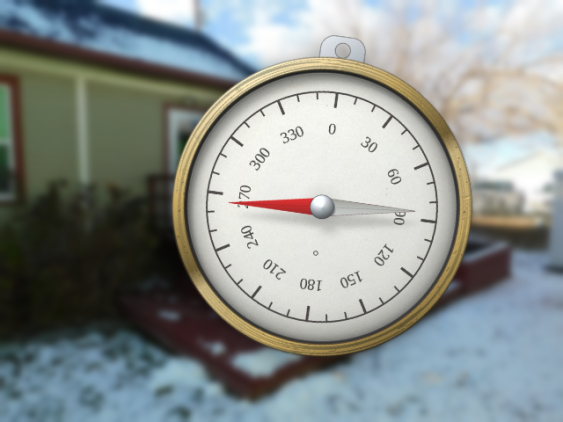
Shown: 265
